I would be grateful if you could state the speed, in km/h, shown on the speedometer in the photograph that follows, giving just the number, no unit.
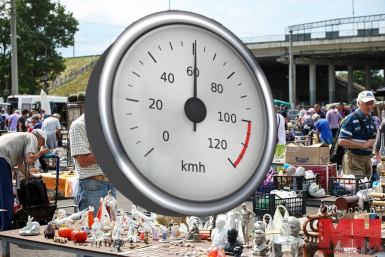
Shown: 60
